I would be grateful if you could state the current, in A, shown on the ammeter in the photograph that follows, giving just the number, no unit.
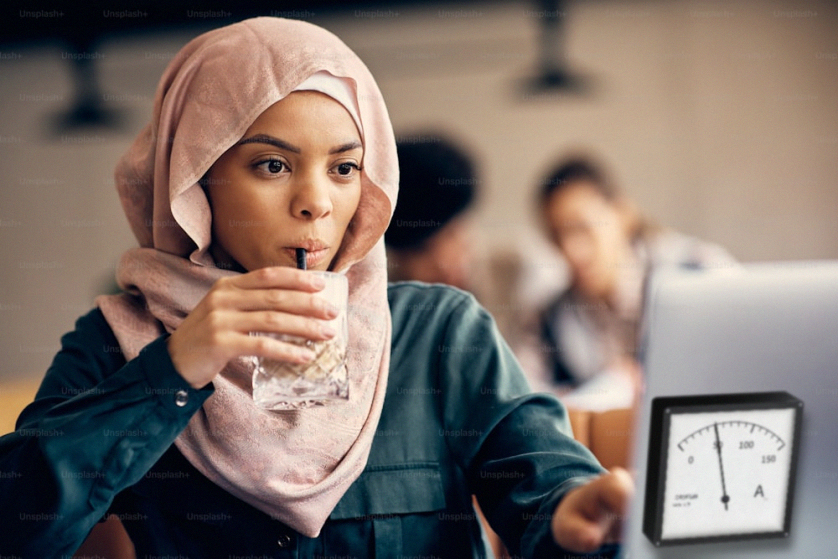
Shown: 50
